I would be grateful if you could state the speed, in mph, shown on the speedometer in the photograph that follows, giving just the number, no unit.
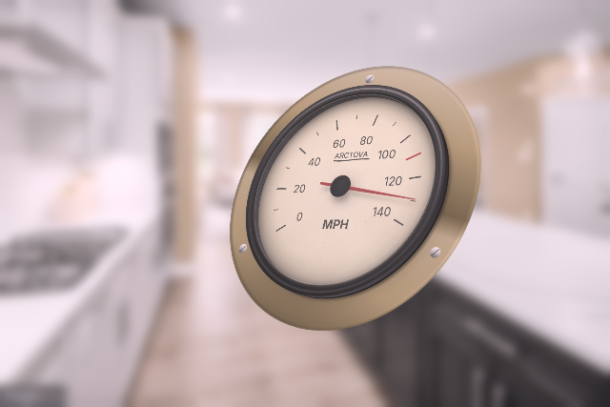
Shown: 130
